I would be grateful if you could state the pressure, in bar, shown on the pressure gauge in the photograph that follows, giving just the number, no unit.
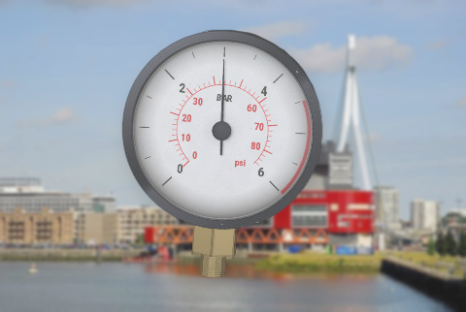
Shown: 3
